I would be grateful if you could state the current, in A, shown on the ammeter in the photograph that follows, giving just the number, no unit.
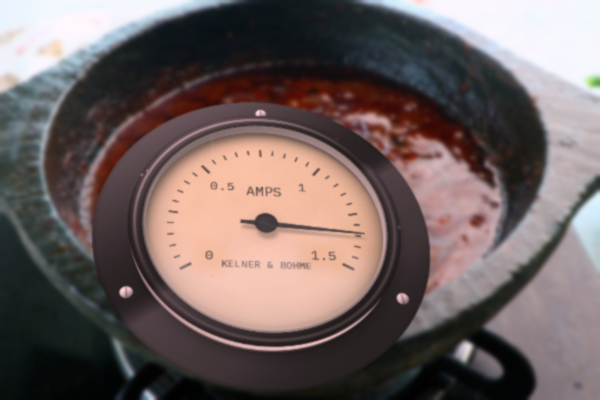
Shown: 1.35
